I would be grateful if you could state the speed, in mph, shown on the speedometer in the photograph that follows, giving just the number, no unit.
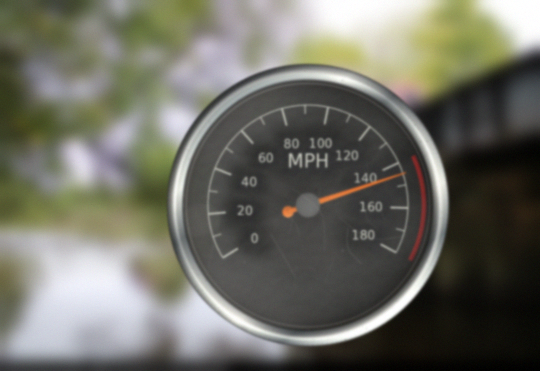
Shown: 145
